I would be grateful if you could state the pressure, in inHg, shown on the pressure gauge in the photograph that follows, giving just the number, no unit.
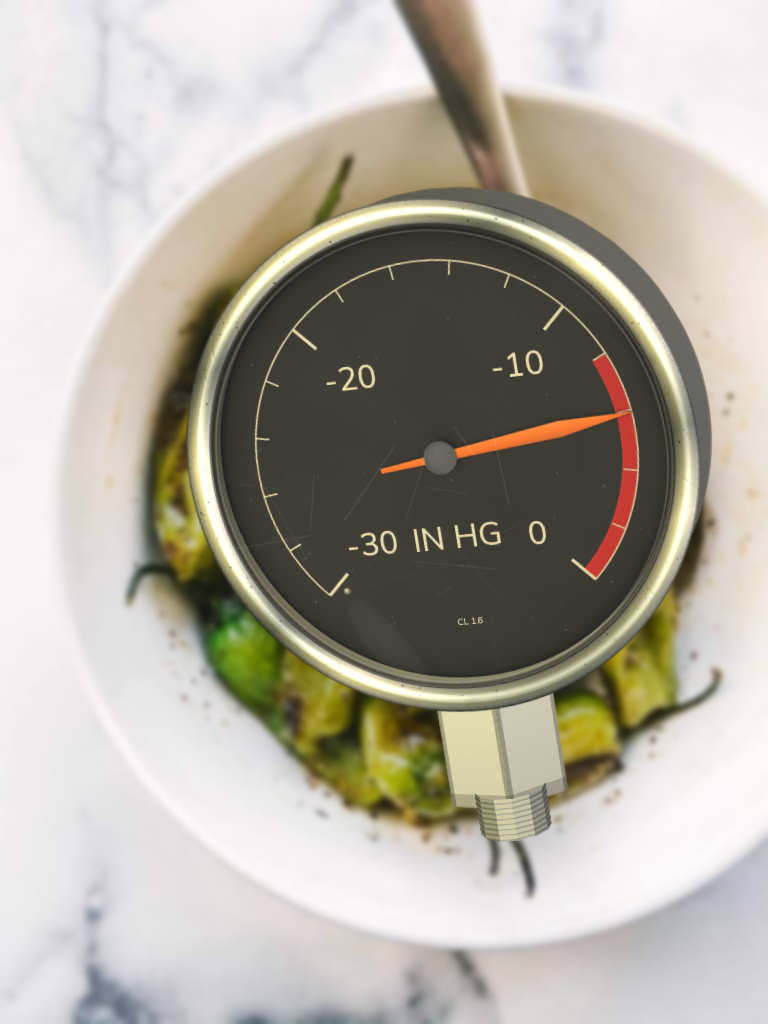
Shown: -6
